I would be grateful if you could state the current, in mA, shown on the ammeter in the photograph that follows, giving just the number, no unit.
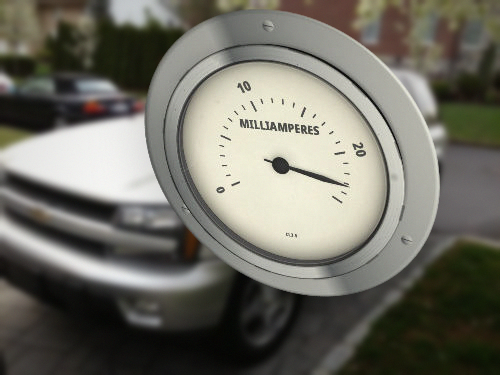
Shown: 23
